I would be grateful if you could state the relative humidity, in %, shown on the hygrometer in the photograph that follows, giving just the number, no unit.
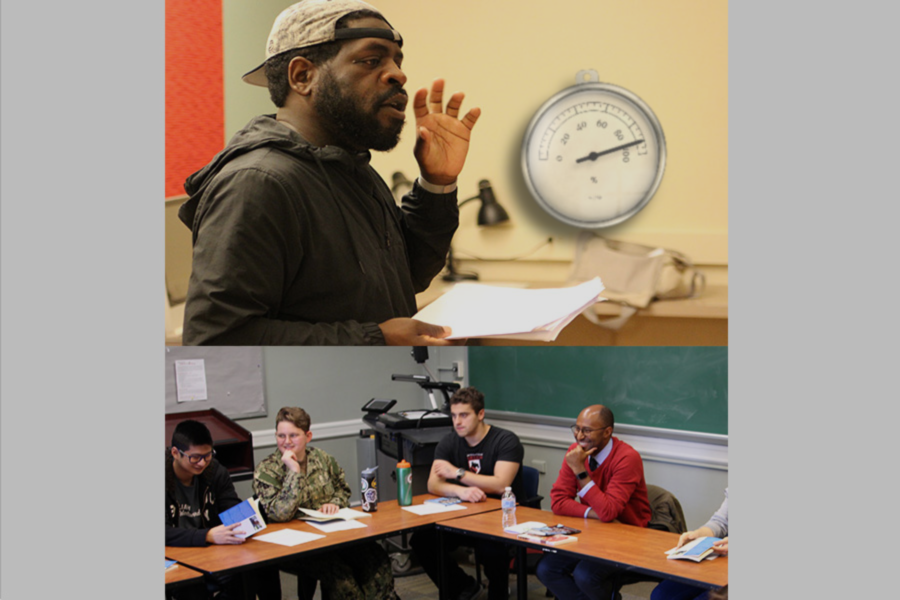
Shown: 92
